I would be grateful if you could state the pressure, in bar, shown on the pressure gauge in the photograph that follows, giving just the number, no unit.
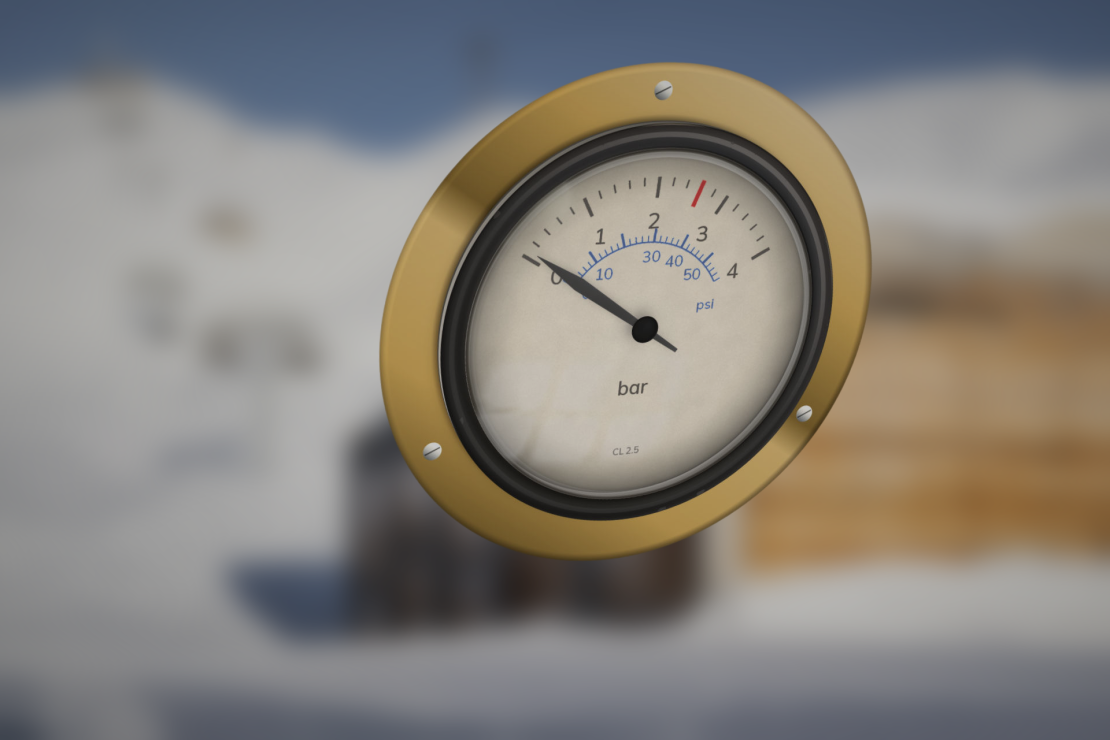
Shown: 0.1
